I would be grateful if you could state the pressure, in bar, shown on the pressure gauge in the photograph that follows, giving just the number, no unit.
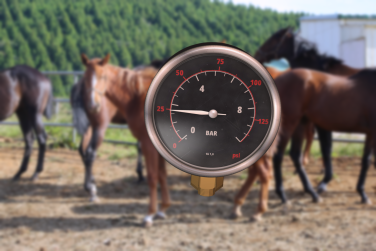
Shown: 1.75
